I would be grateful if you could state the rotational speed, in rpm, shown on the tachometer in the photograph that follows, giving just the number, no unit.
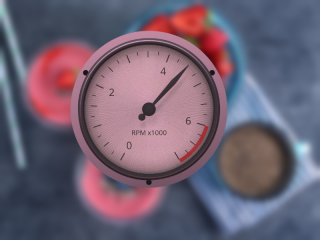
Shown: 4500
